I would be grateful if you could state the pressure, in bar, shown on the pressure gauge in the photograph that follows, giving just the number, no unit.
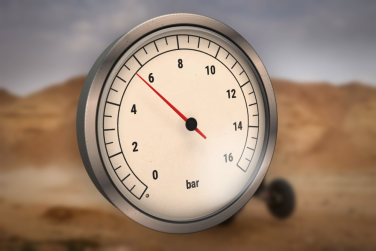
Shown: 5.5
